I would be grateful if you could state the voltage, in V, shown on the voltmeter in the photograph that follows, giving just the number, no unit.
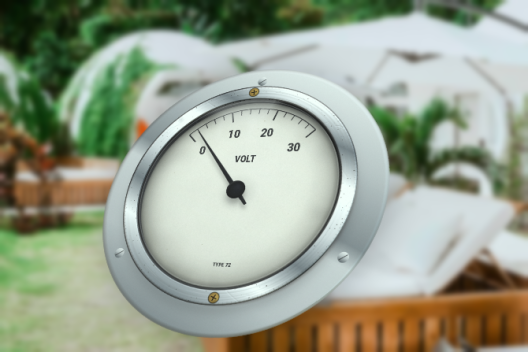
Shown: 2
